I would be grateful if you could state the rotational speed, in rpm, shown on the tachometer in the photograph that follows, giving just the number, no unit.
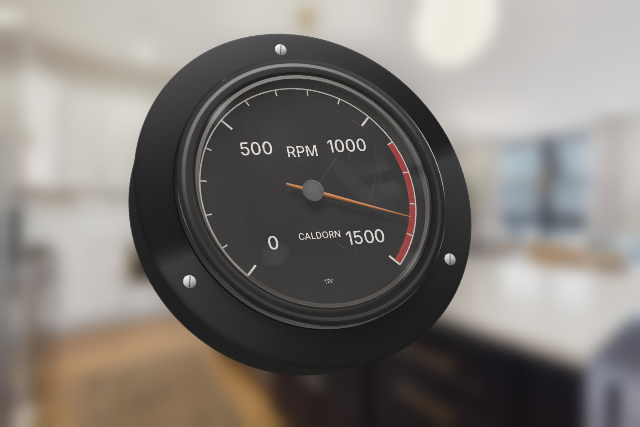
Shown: 1350
